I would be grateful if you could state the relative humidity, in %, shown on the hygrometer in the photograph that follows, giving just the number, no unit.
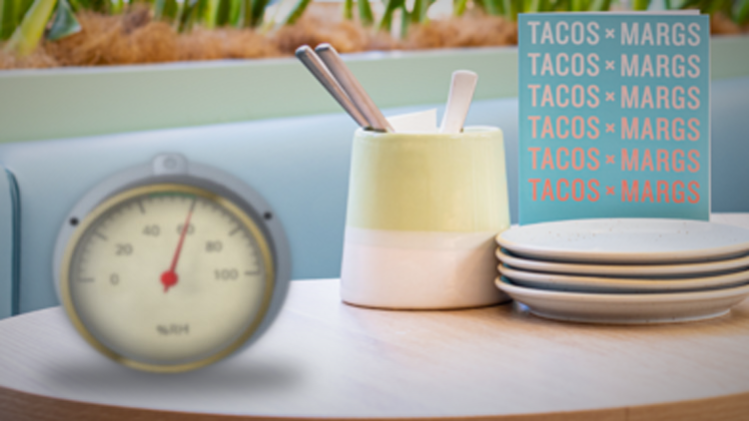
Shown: 60
